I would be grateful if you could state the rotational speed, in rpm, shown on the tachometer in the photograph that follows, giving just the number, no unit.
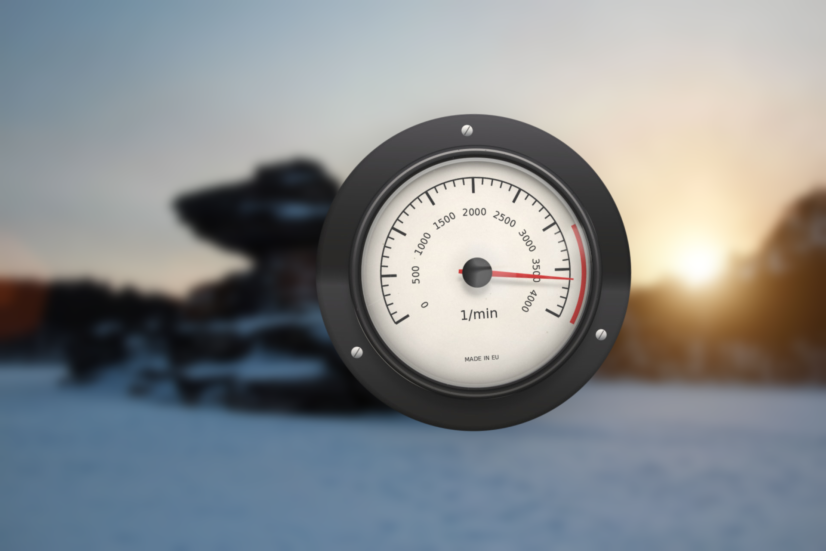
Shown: 3600
